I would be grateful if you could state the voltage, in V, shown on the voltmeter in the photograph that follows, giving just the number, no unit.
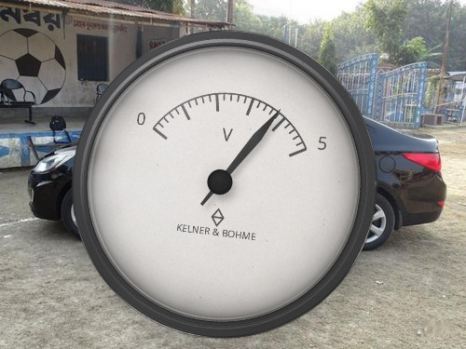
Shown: 3.8
